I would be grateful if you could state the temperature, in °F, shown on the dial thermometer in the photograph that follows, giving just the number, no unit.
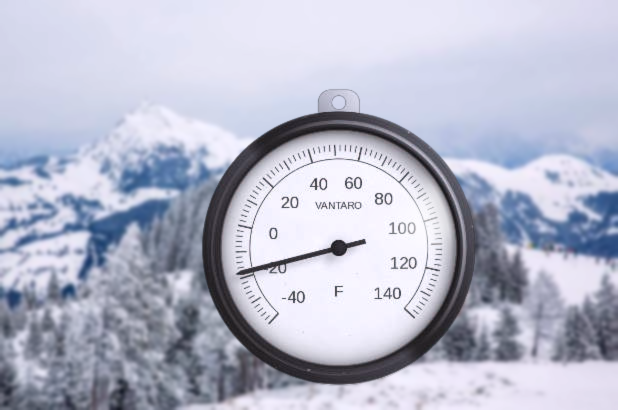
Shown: -18
